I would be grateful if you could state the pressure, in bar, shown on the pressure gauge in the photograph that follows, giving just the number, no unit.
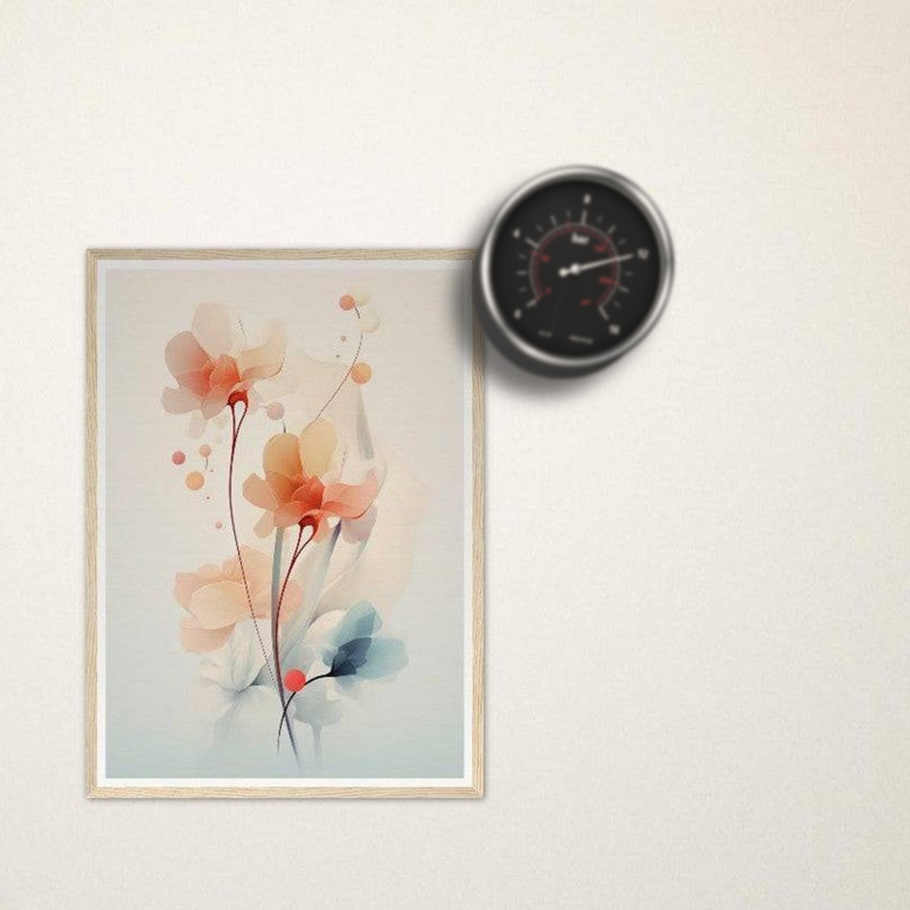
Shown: 12
